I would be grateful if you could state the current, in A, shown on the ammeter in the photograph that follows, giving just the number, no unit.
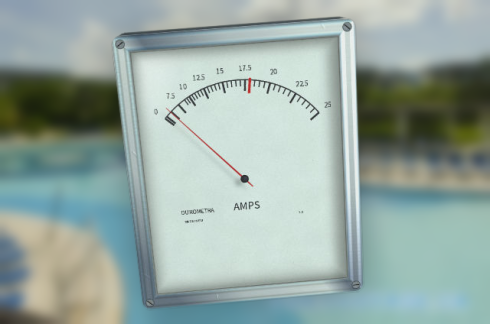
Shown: 5
